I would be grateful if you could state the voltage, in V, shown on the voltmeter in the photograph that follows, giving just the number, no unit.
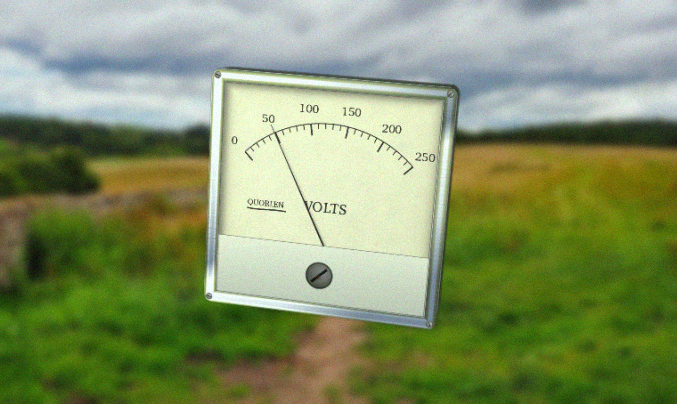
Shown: 50
